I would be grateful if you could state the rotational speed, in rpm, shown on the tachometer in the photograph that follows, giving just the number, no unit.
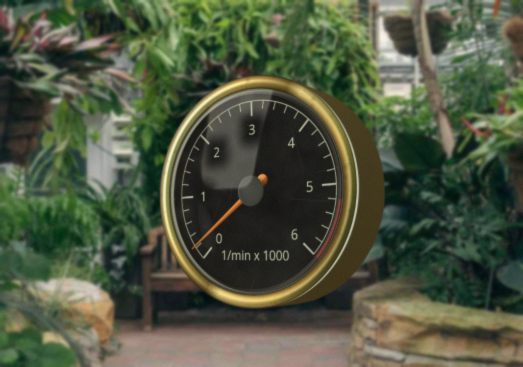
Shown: 200
